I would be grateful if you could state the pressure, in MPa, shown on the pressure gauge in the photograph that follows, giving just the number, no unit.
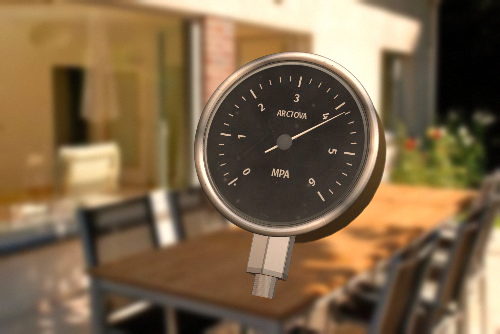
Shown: 4.2
